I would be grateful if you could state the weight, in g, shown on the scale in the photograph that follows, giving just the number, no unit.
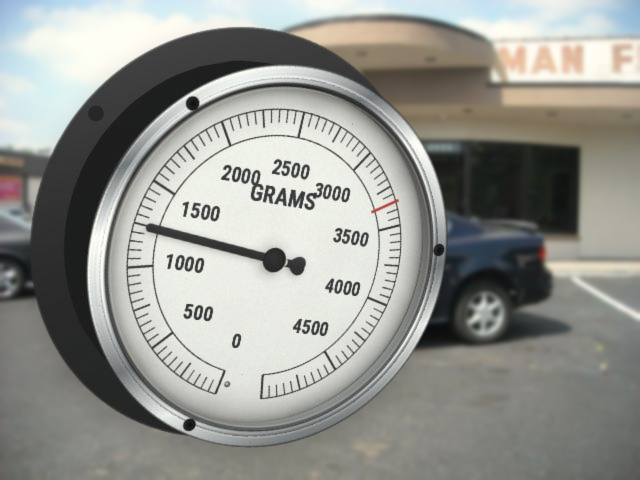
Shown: 1250
